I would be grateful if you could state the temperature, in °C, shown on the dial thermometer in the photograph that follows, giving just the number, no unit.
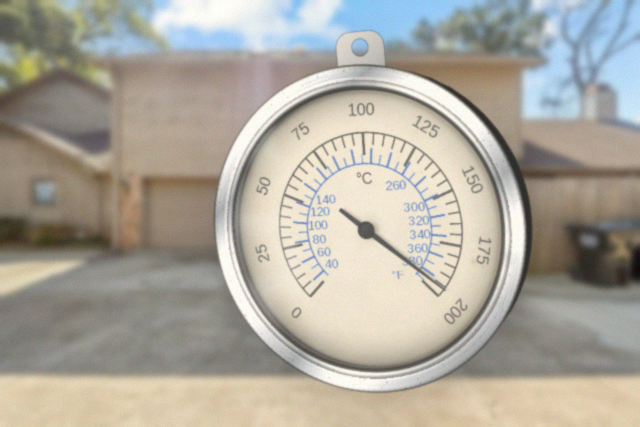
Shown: 195
